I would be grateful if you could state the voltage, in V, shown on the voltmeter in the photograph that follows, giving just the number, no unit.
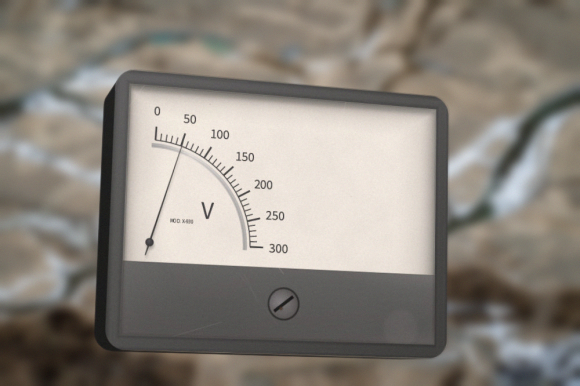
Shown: 50
